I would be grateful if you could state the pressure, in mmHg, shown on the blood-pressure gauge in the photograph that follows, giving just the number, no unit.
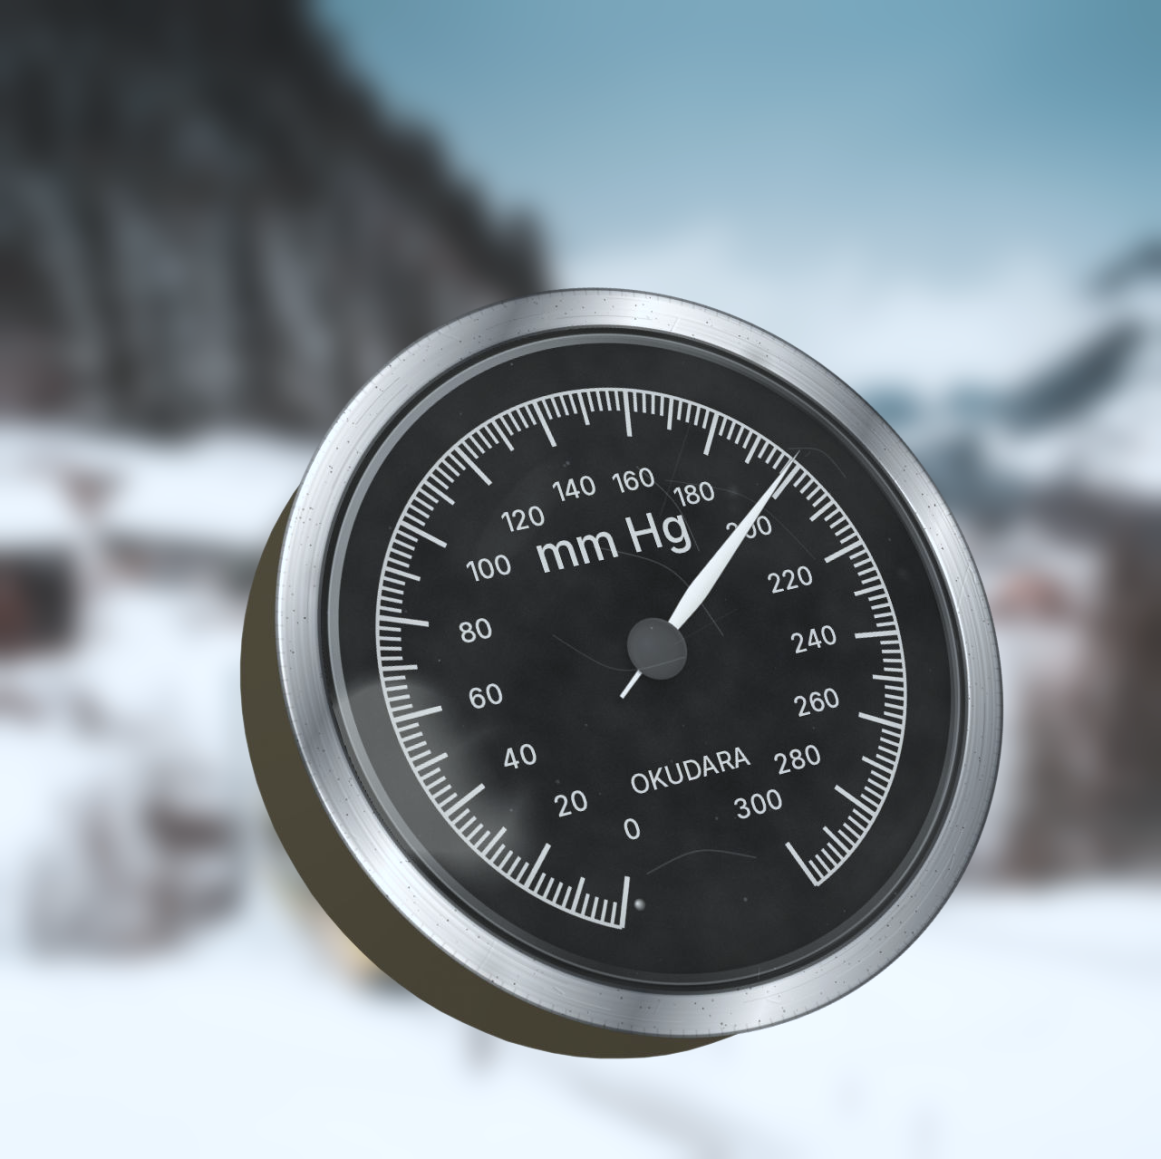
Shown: 198
